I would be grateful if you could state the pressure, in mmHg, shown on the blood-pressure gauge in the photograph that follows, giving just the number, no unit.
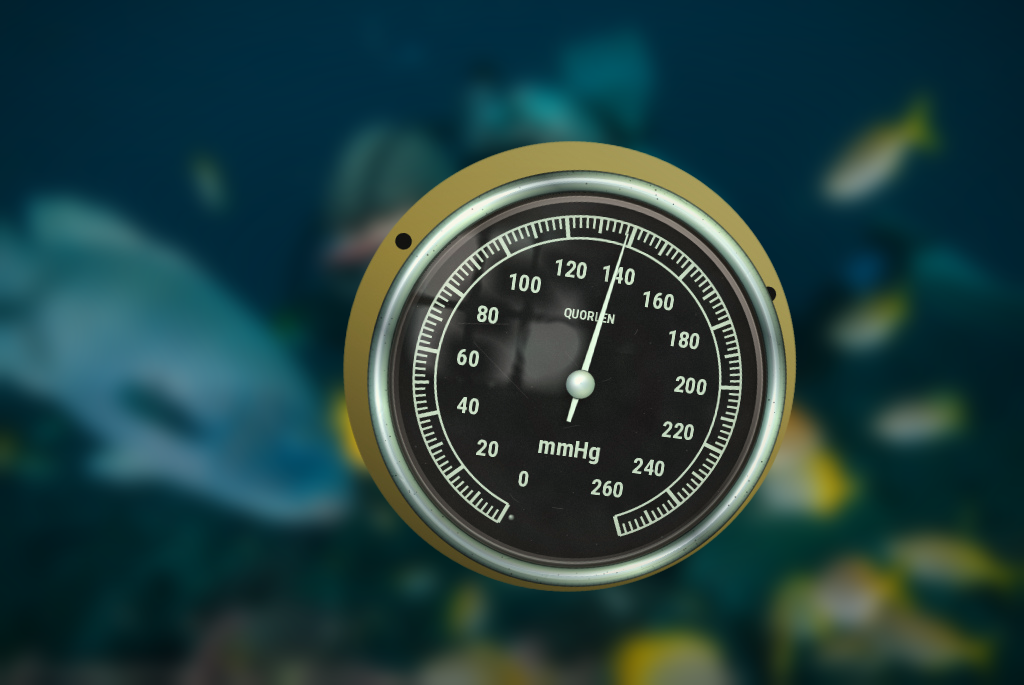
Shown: 138
